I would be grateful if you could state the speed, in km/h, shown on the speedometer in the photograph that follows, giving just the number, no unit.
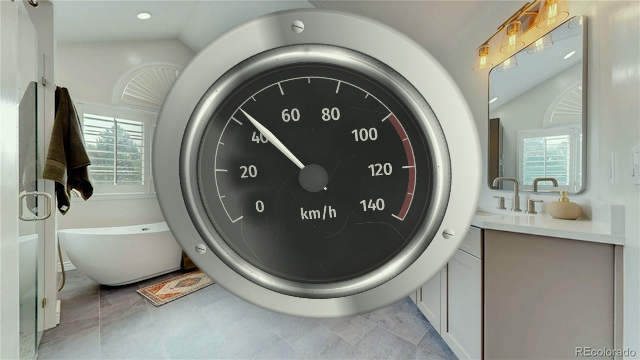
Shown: 45
